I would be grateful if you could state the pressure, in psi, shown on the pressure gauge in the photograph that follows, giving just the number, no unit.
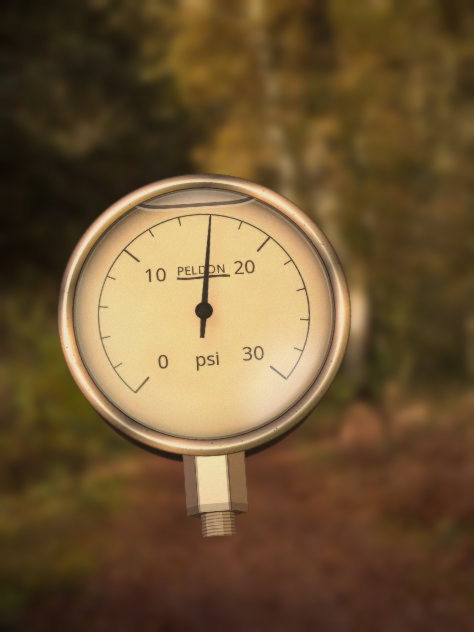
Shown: 16
